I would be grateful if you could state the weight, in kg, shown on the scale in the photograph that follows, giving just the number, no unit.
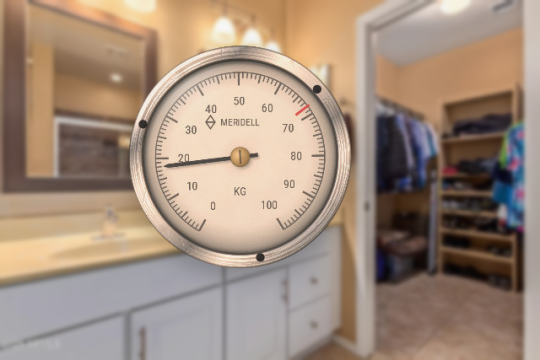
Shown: 18
